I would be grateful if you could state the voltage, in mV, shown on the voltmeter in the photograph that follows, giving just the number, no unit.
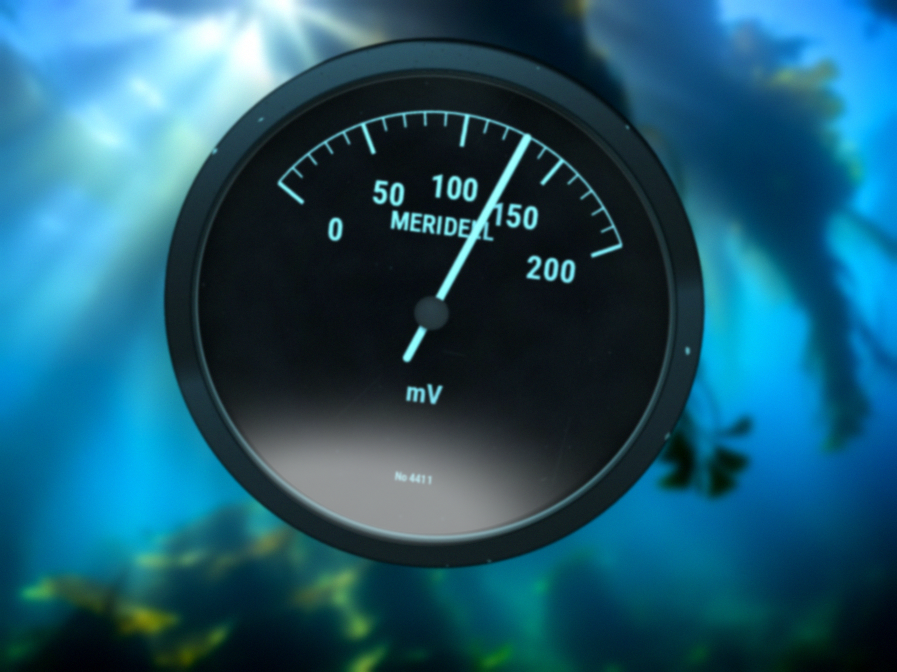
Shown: 130
